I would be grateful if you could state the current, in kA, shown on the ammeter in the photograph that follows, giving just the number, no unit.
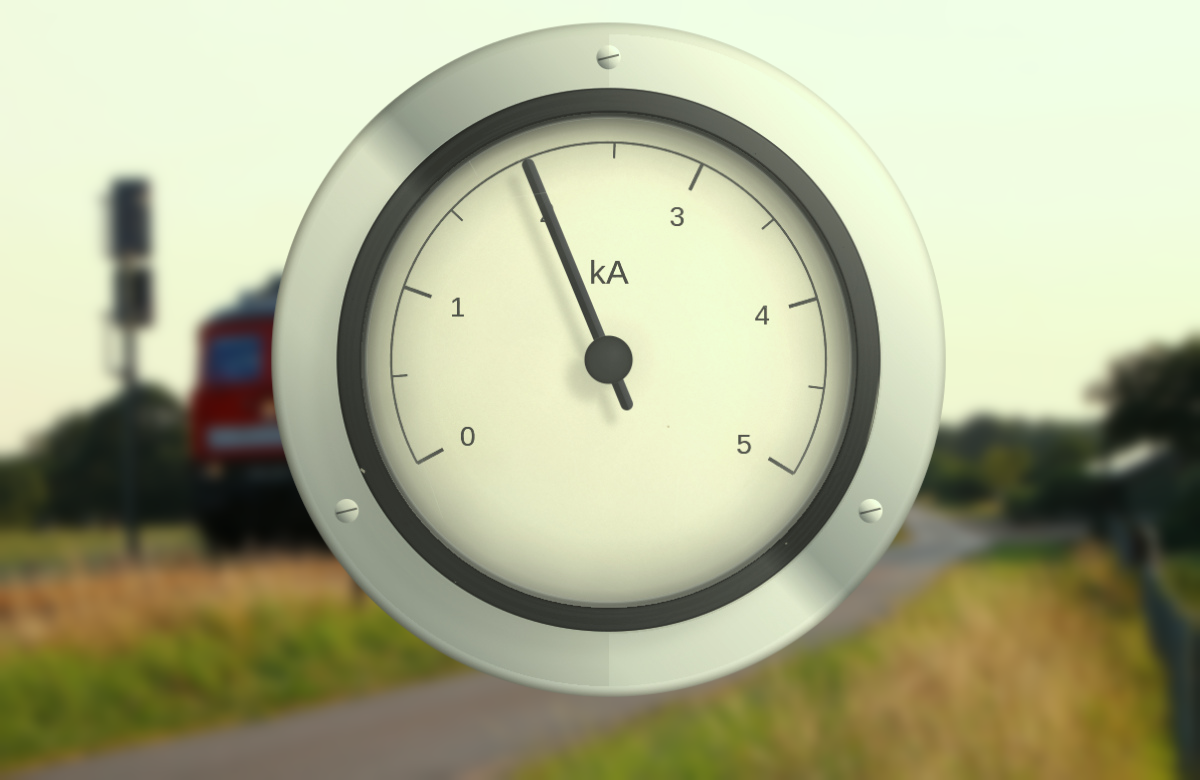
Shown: 2
